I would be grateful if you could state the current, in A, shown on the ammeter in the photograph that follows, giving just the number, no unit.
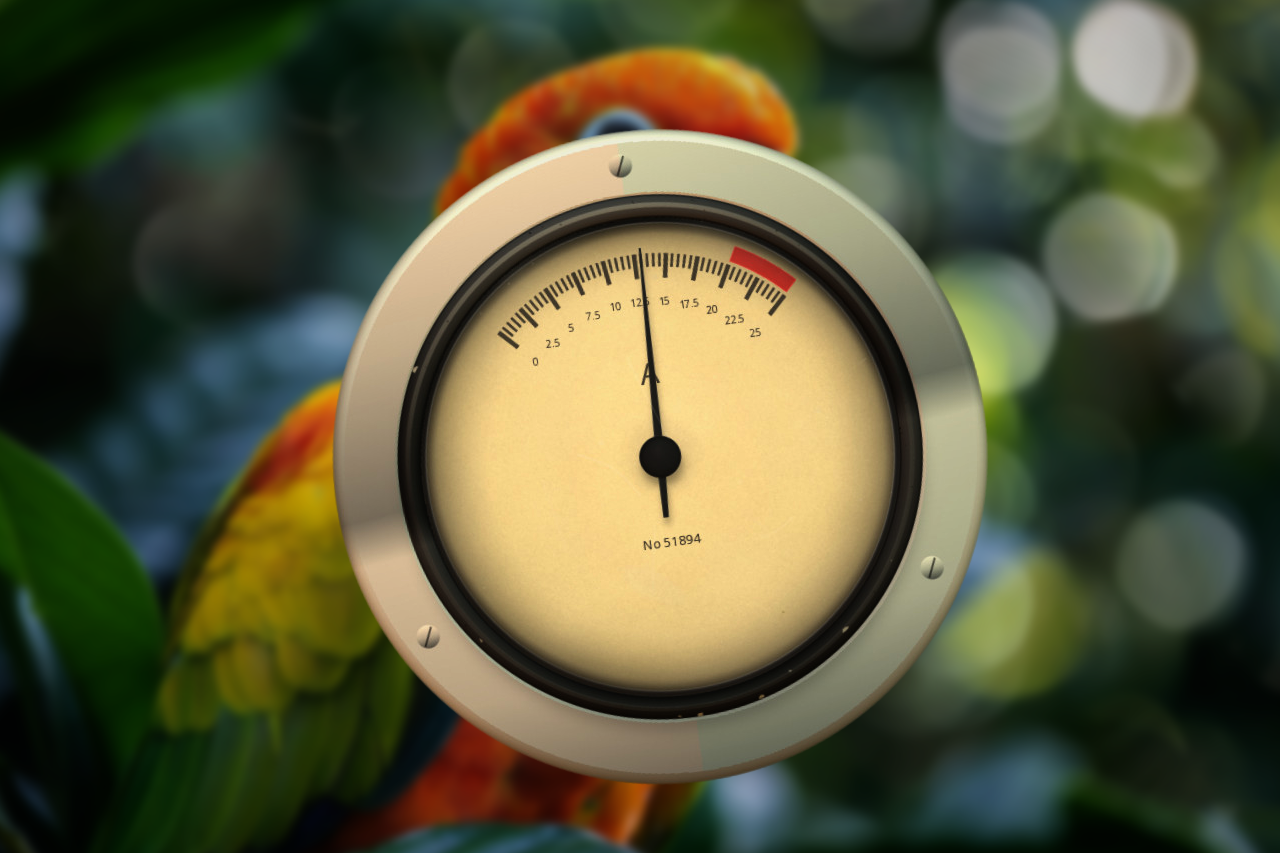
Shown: 13
